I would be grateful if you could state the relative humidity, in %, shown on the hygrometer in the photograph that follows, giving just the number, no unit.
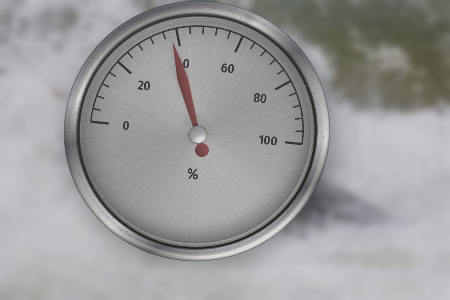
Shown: 38
